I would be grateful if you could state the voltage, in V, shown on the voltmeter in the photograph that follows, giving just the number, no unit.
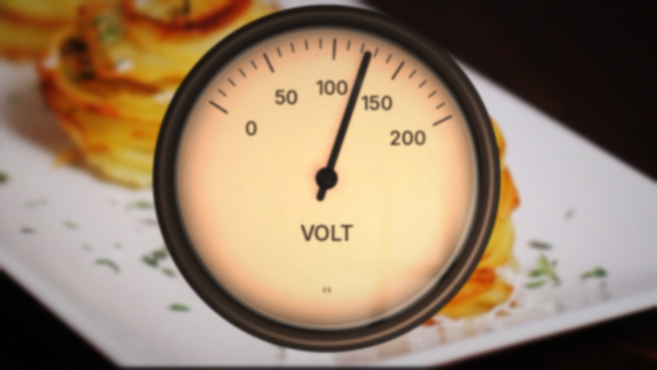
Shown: 125
